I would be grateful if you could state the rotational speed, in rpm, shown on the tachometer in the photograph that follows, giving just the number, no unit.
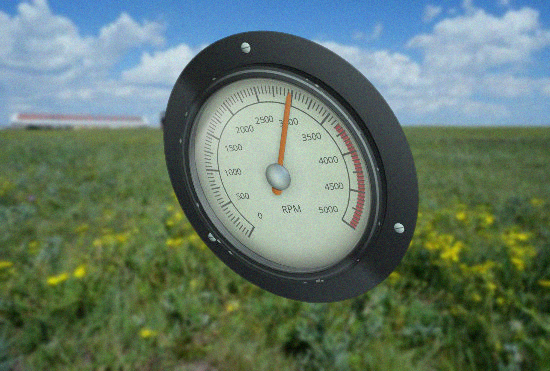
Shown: 3000
